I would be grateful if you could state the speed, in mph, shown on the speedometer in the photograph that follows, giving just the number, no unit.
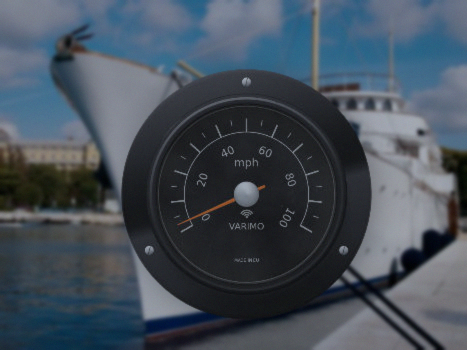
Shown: 2.5
